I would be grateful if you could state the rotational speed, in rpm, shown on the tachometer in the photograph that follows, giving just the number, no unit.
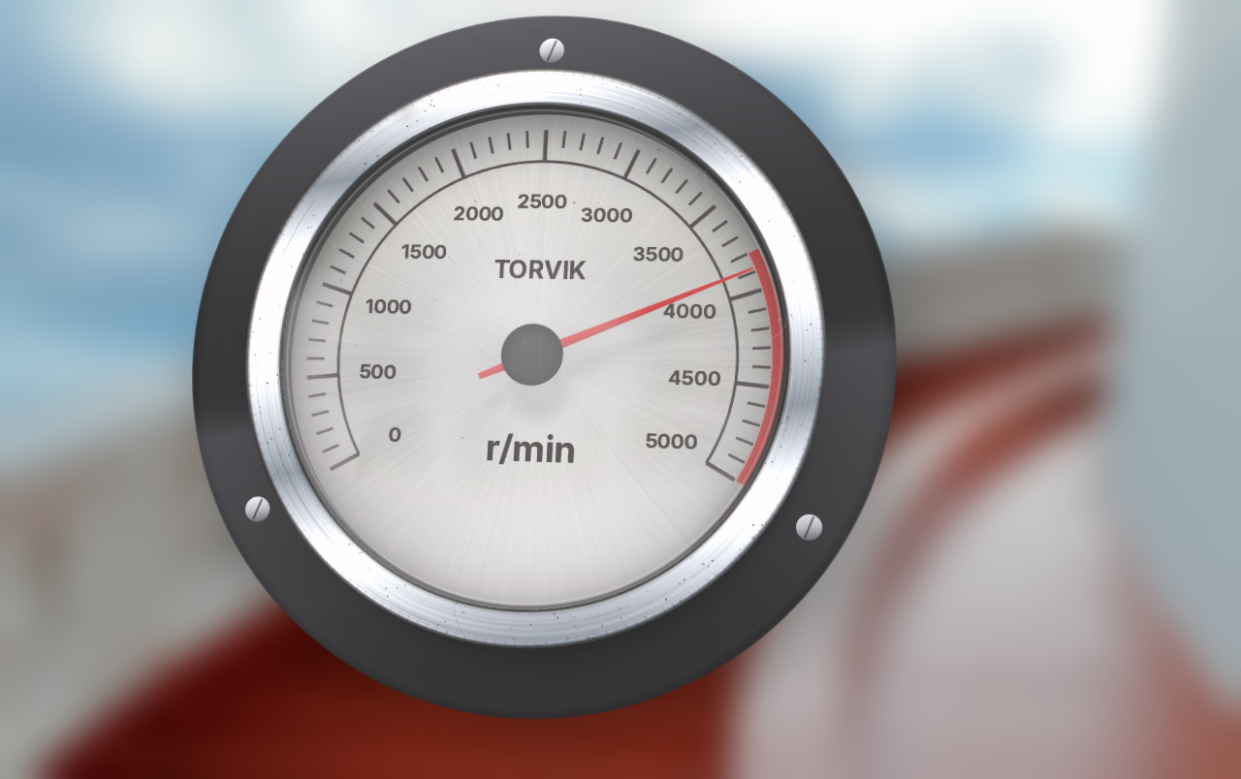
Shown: 3900
